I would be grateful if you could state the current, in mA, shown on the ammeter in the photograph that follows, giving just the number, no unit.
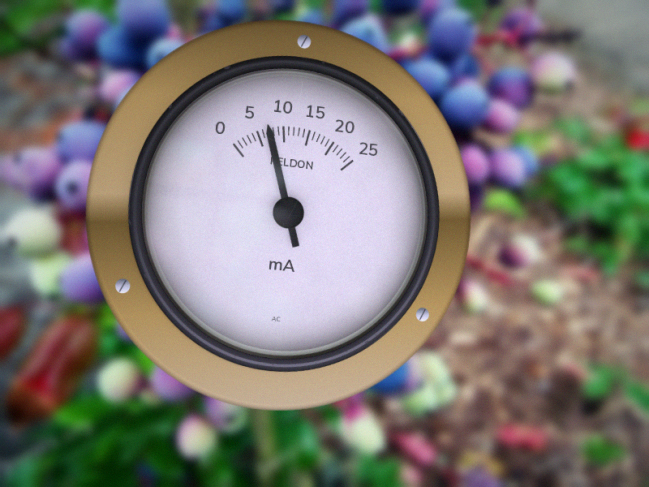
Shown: 7
